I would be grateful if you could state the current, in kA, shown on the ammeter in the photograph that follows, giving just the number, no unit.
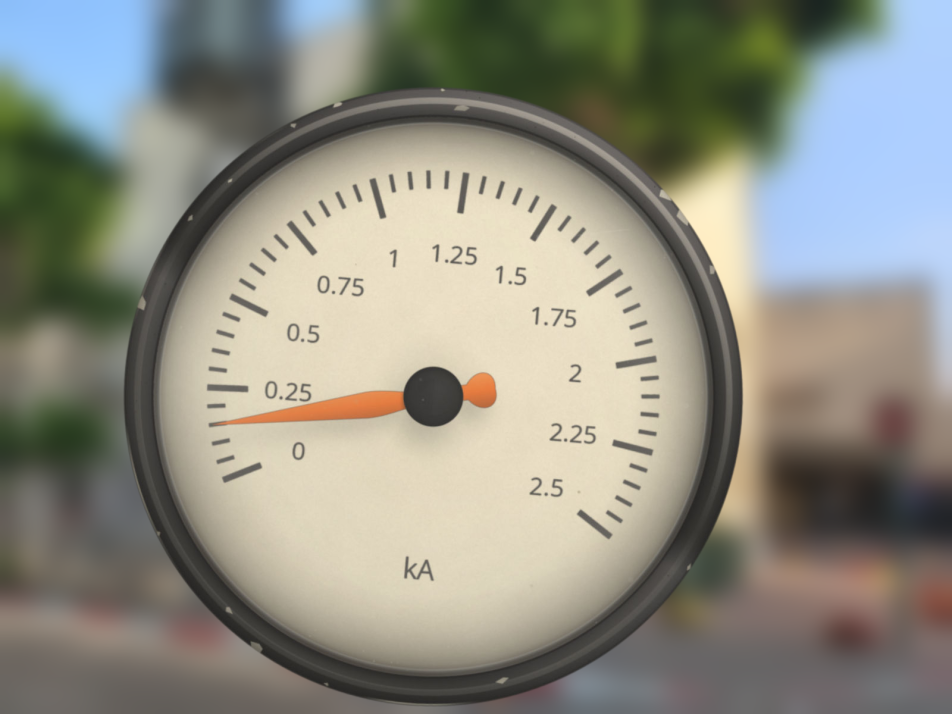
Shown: 0.15
